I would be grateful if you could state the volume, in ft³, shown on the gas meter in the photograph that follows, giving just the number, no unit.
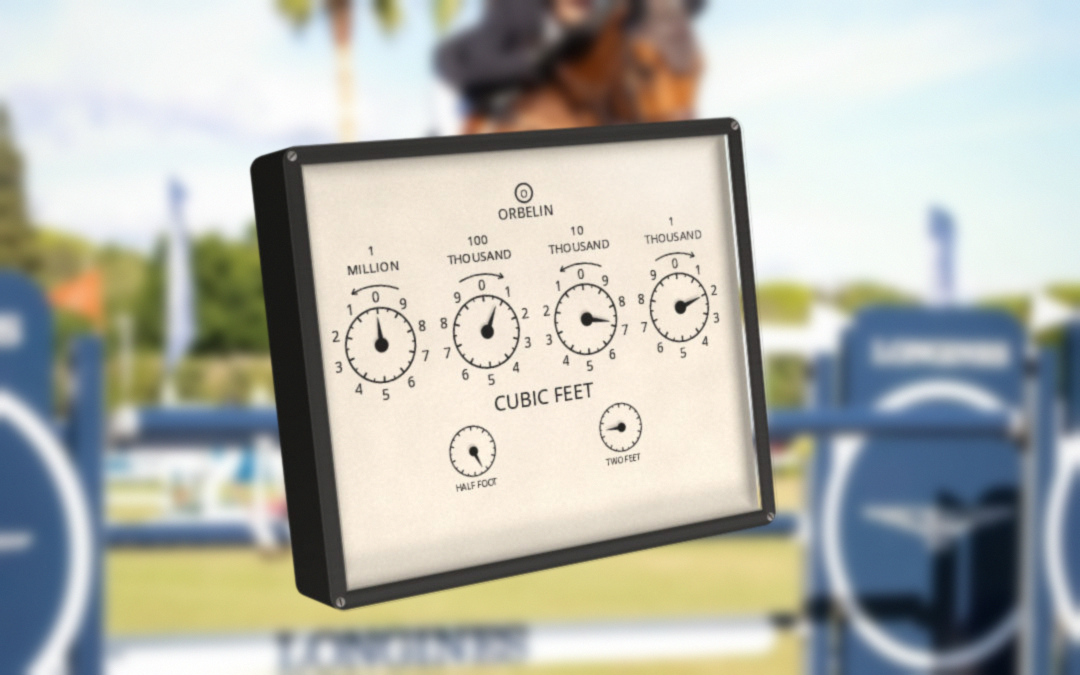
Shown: 7200
